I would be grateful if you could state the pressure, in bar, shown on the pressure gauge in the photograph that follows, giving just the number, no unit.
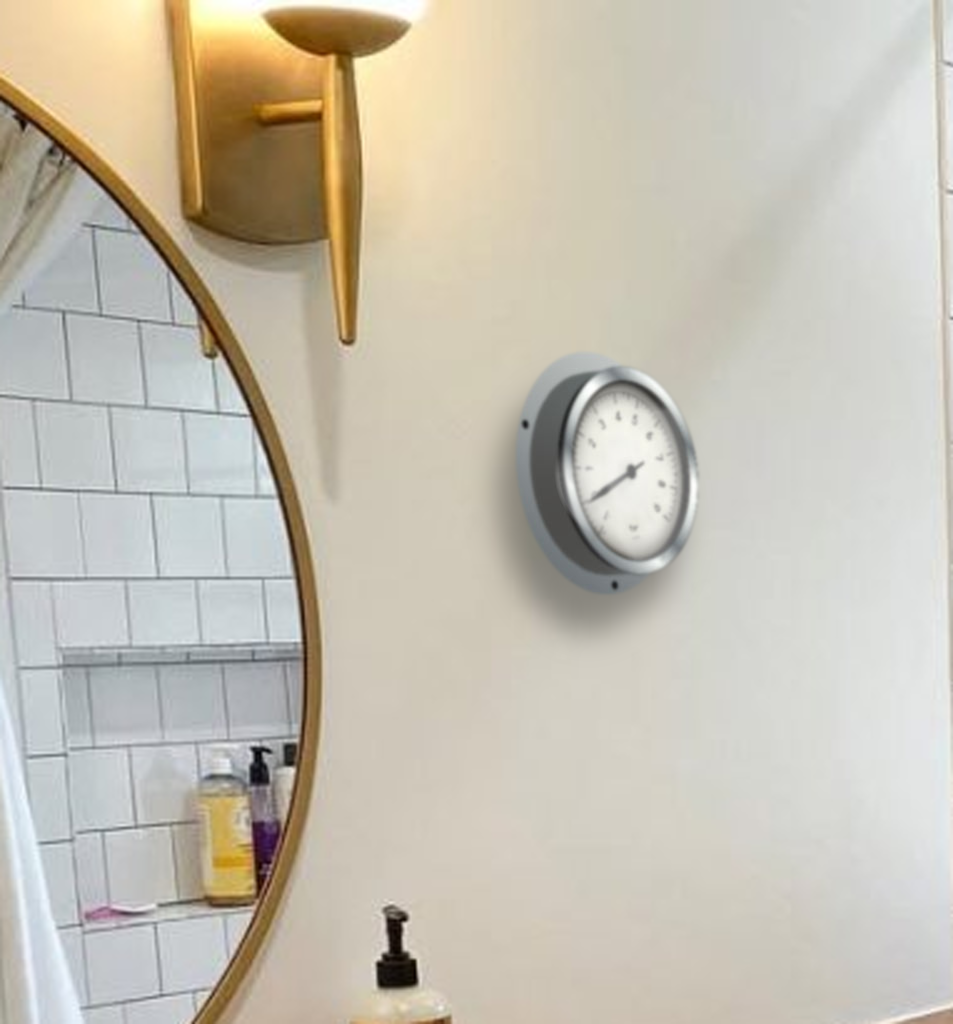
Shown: 0
